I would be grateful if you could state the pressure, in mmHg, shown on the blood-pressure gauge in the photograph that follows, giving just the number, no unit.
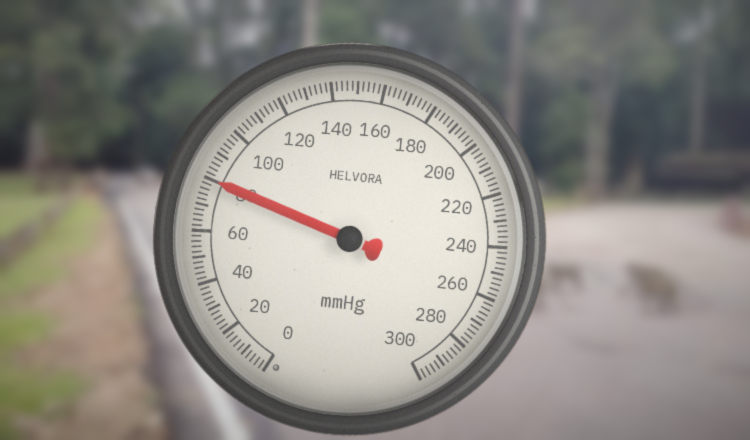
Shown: 80
